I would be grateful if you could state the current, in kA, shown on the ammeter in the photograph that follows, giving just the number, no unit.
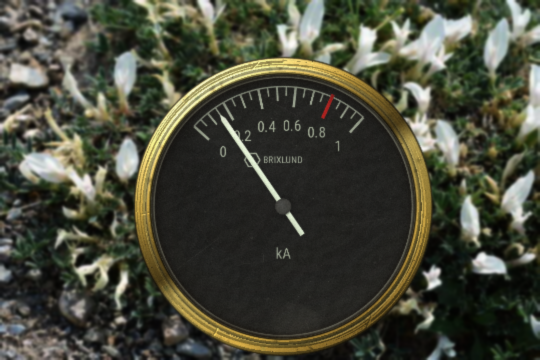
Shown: 0.15
